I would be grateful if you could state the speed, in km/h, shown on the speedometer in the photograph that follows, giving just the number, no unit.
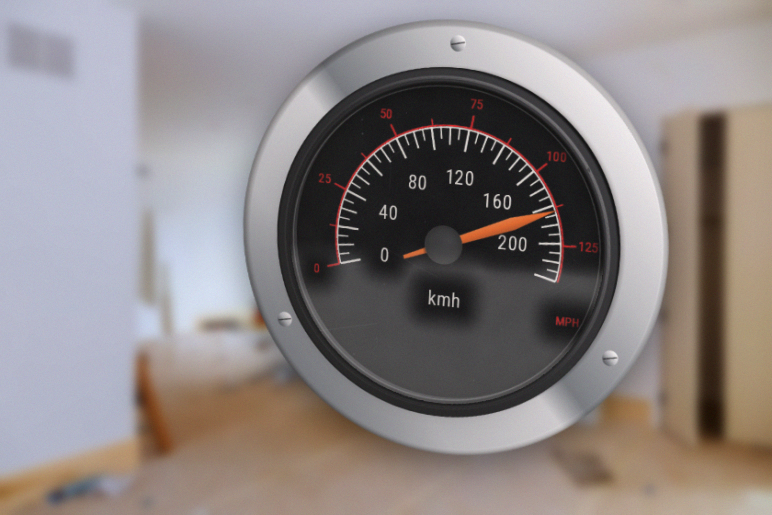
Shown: 182.5
